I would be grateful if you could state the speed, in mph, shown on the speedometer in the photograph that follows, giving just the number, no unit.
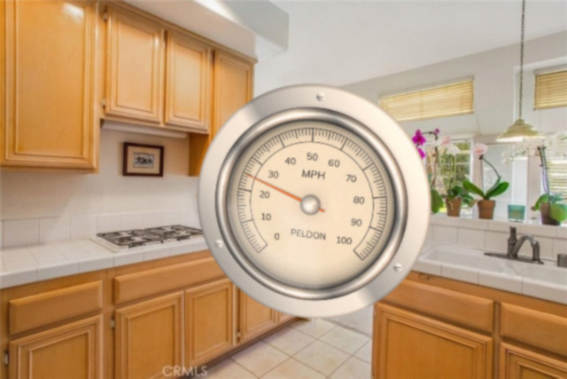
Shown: 25
